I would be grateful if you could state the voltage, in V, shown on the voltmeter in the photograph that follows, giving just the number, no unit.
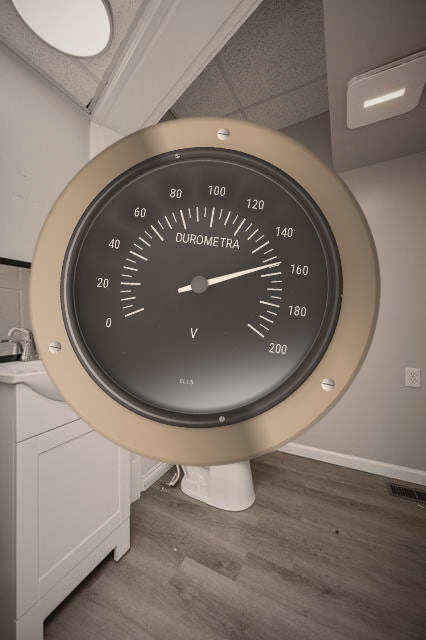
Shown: 155
